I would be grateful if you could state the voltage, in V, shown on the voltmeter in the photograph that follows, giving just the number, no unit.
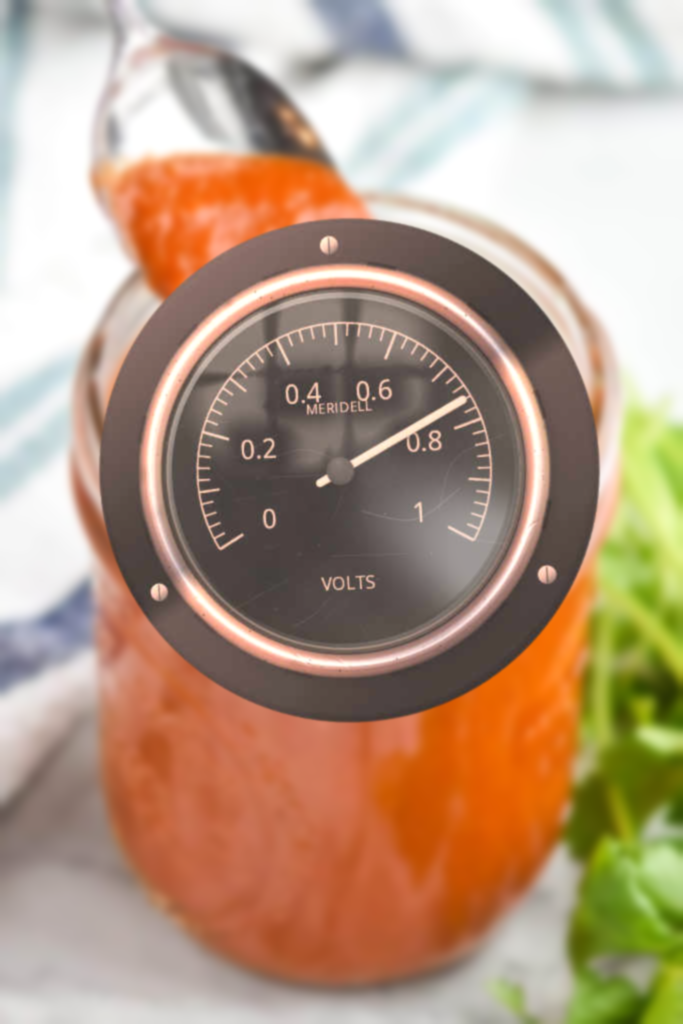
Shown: 0.76
